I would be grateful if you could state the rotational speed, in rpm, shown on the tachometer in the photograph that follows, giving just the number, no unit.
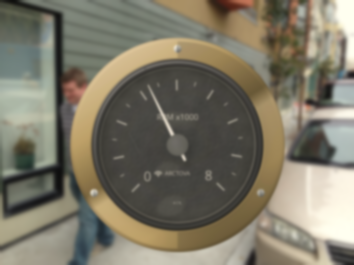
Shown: 3250
